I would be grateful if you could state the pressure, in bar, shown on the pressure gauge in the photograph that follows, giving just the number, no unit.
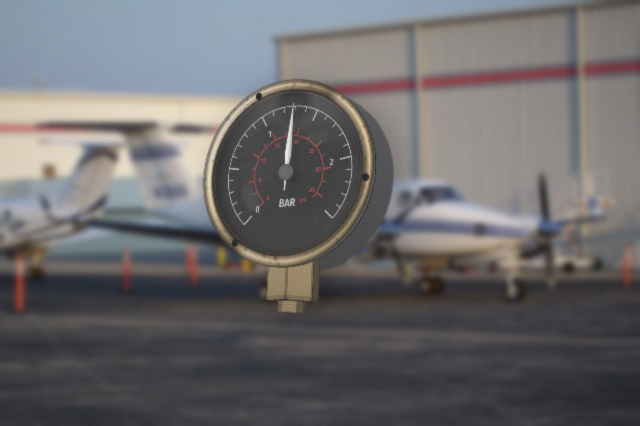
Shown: 1.3
